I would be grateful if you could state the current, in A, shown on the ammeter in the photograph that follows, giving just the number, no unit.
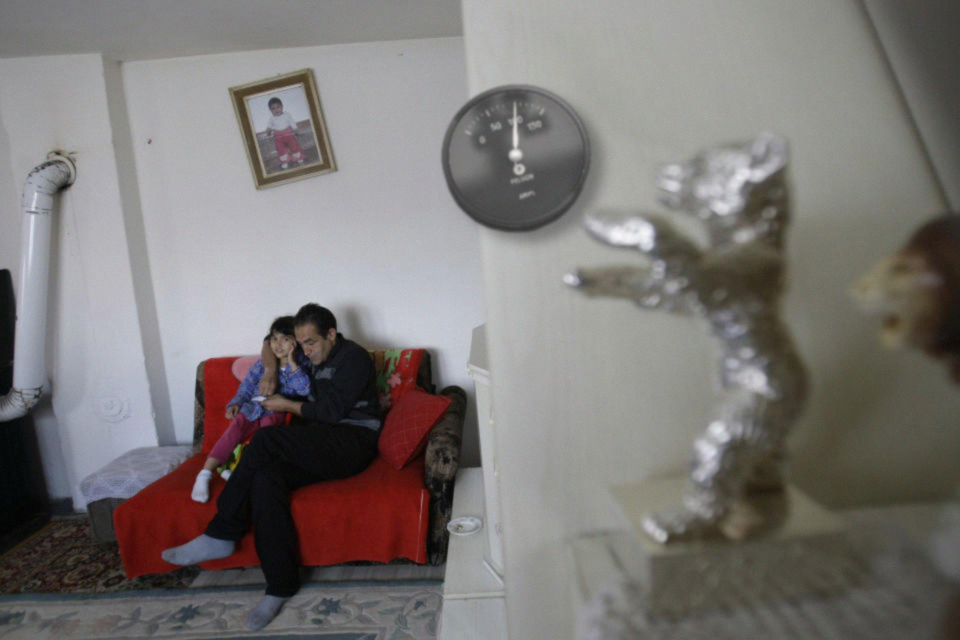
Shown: 100
